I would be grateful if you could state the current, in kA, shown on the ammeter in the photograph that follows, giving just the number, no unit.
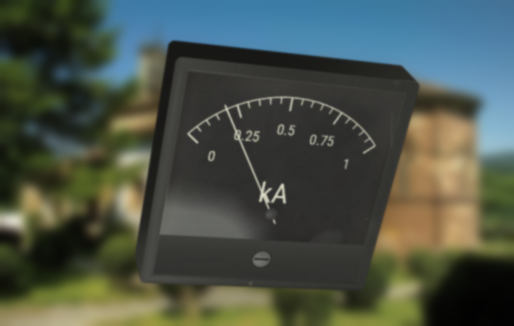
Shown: 0.2
